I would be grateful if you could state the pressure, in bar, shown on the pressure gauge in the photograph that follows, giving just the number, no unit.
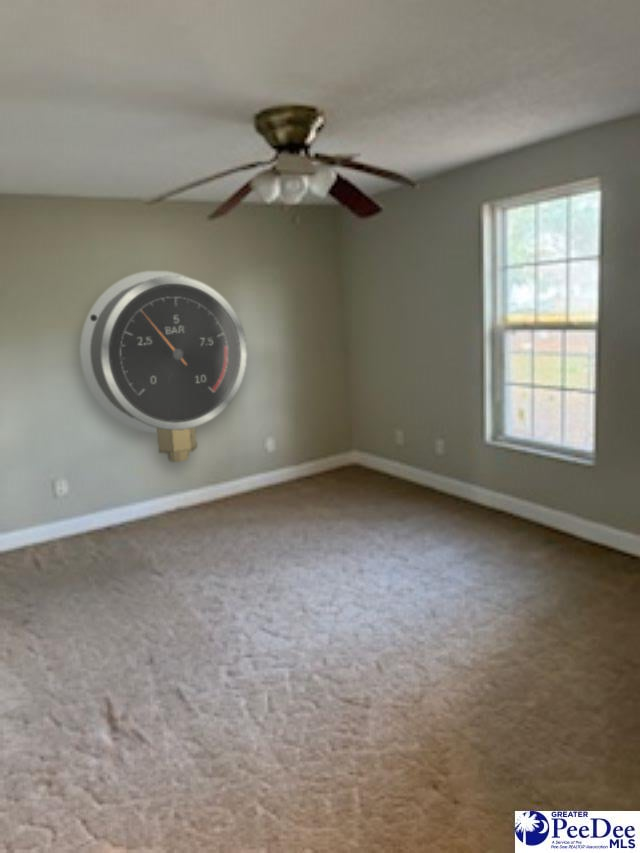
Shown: 3.5
